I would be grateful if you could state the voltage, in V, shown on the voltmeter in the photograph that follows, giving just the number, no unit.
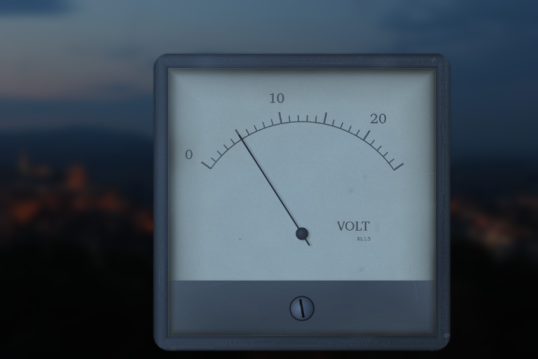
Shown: 5
